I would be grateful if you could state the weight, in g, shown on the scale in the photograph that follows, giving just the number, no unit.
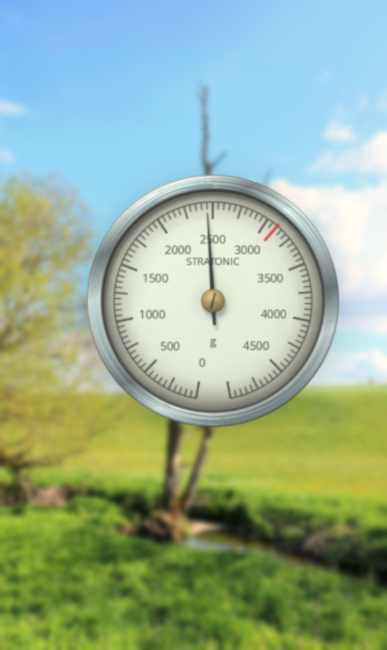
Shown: 2450
